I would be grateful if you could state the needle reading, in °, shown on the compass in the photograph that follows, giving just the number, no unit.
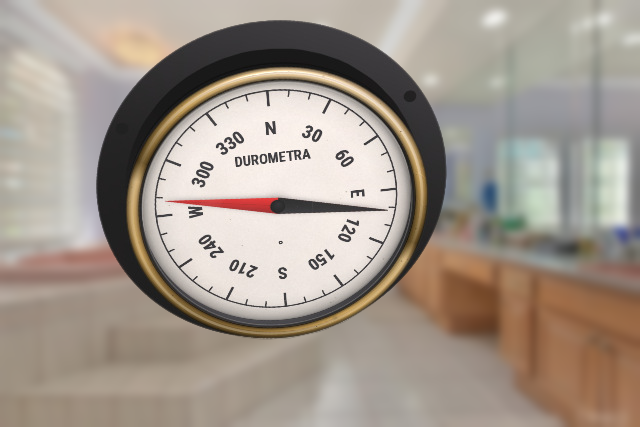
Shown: 280
